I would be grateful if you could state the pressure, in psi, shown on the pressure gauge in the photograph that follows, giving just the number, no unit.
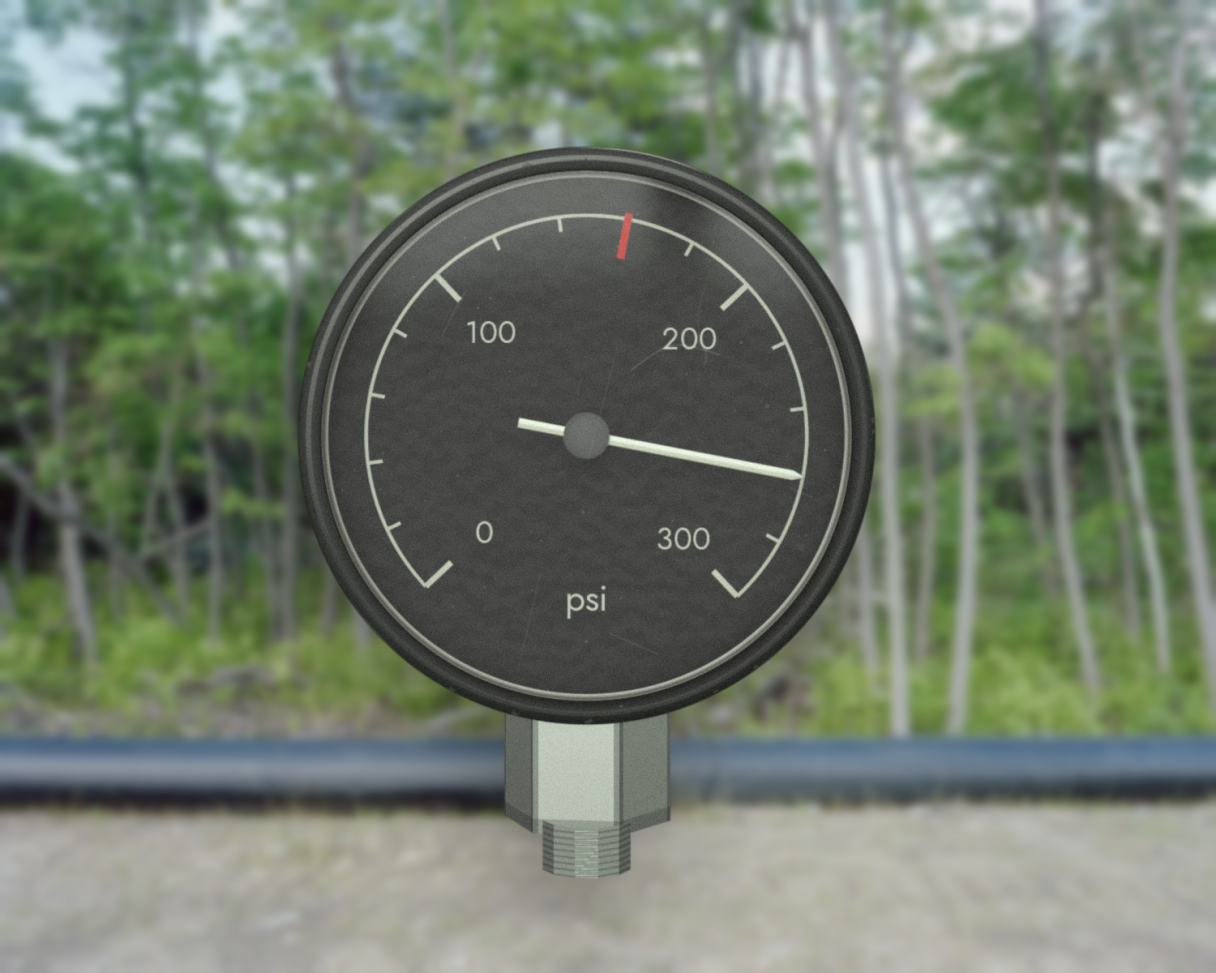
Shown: 260
